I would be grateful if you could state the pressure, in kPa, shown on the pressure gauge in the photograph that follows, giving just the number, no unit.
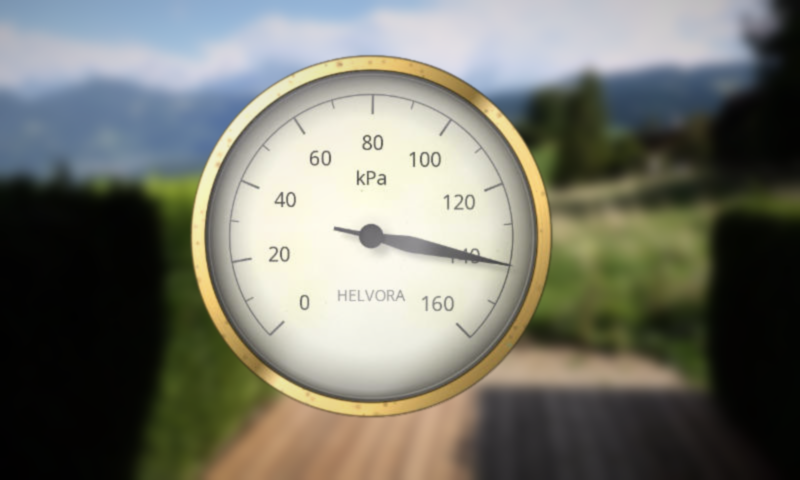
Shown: 140
